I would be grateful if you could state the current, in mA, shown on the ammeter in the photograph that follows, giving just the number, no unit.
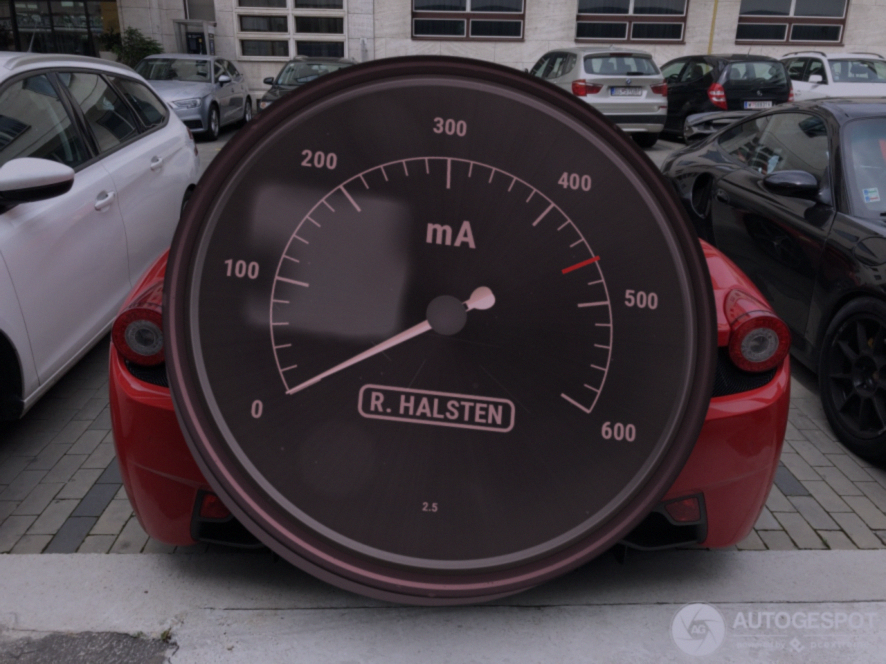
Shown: 0
